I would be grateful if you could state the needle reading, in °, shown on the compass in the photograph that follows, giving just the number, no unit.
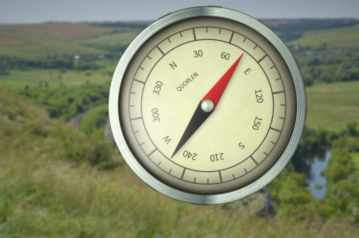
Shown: 75
